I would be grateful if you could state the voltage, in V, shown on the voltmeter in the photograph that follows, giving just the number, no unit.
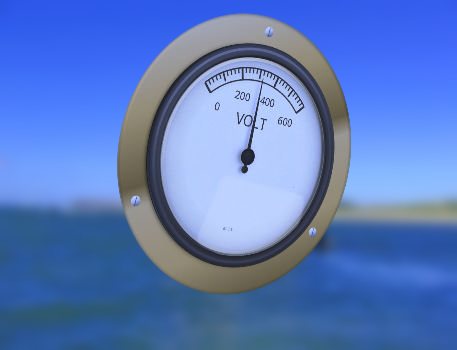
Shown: 300
